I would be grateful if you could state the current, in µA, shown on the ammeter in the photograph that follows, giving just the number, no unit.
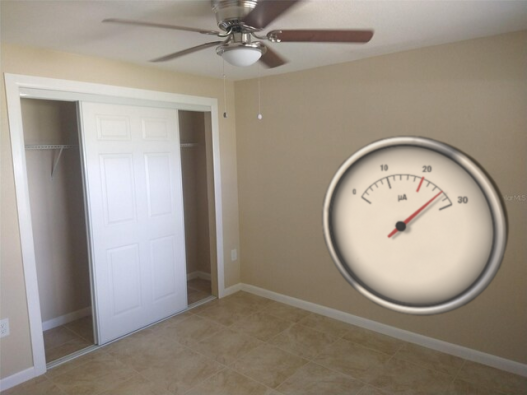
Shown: 26
